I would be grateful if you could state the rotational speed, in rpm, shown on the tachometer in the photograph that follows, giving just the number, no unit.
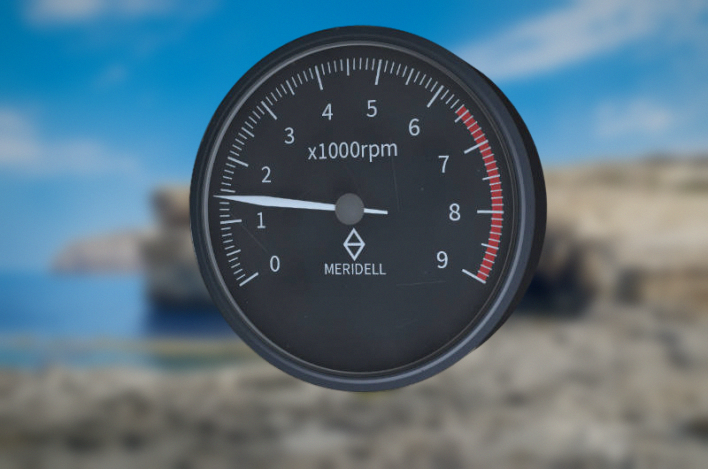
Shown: 1400
